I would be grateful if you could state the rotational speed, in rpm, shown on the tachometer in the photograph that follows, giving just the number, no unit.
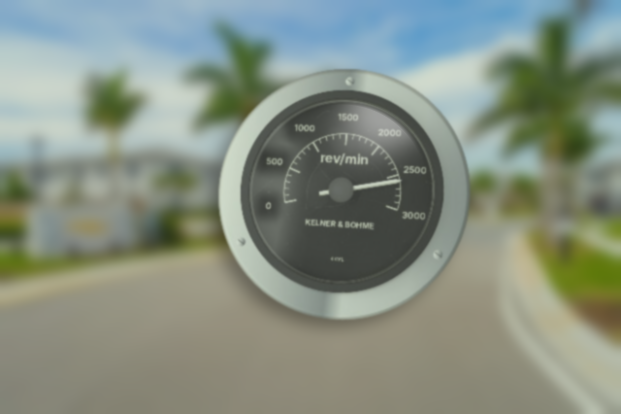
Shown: 2600
